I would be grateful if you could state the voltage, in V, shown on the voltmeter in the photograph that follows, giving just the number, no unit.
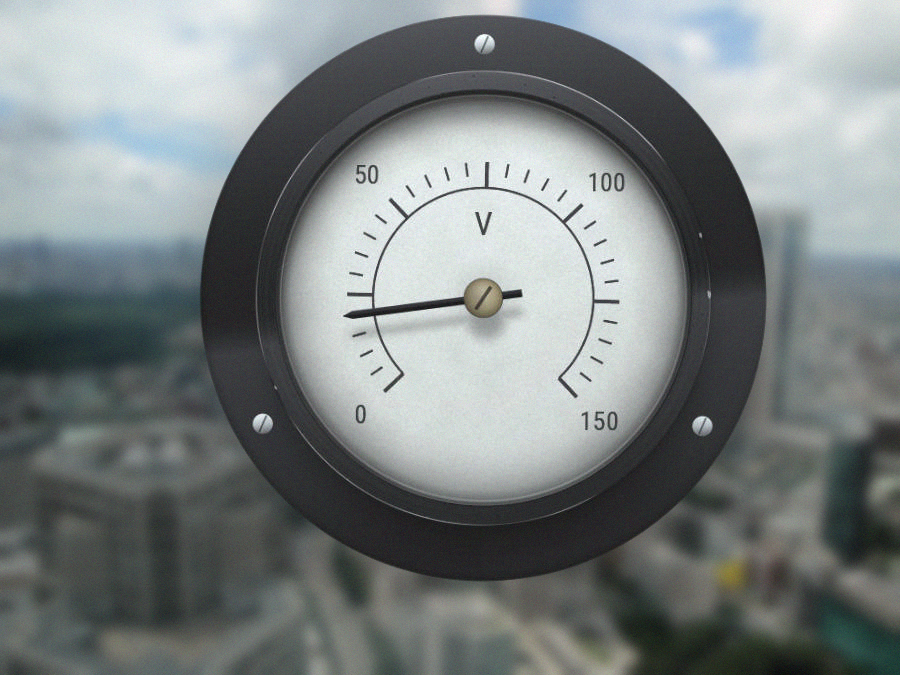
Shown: 20
